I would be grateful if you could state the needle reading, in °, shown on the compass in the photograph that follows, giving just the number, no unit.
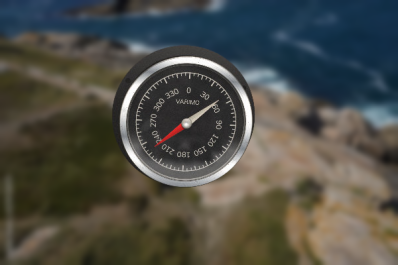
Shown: 230
